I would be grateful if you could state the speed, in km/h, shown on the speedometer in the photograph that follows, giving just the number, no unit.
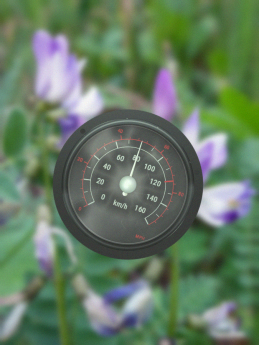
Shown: 80
